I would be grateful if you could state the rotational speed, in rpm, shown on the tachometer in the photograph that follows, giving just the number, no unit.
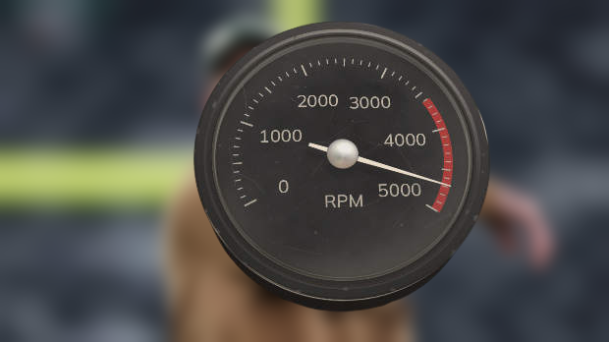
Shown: 4700
